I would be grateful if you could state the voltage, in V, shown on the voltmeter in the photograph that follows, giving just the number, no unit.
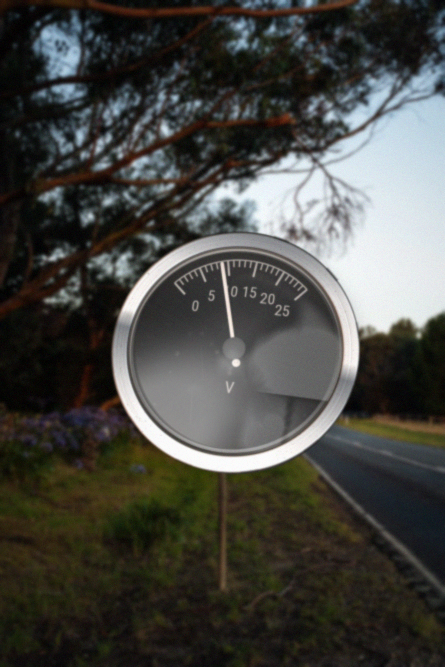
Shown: 9
